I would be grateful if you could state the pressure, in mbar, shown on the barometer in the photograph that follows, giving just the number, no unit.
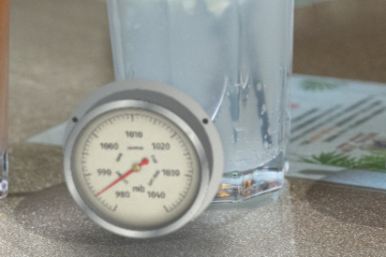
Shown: 985
